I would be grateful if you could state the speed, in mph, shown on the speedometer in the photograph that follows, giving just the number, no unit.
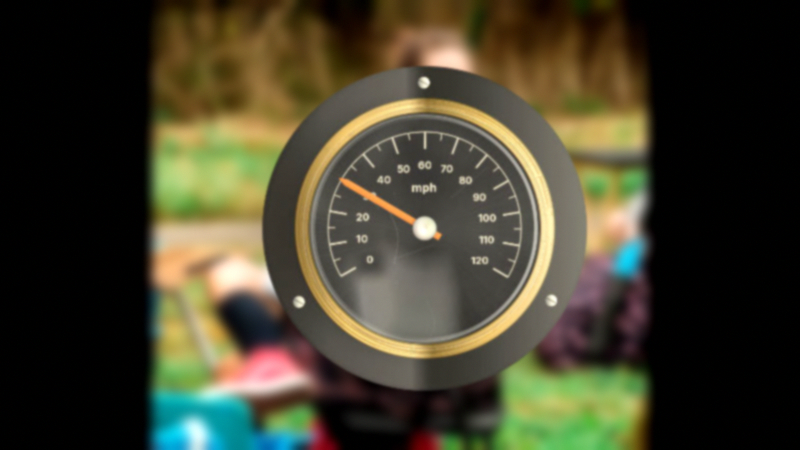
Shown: 30
